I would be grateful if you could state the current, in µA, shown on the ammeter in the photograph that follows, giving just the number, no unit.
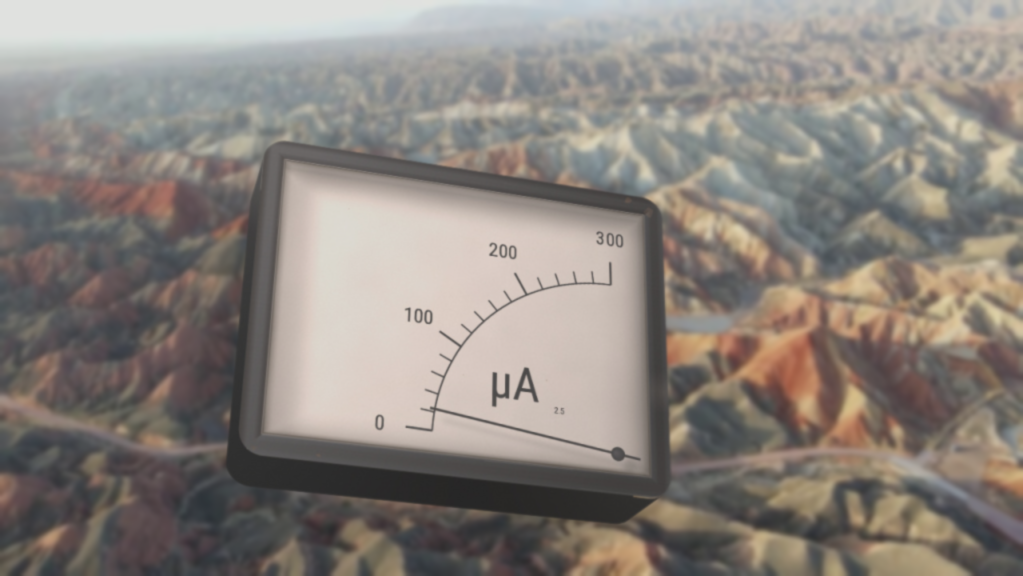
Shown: 20
